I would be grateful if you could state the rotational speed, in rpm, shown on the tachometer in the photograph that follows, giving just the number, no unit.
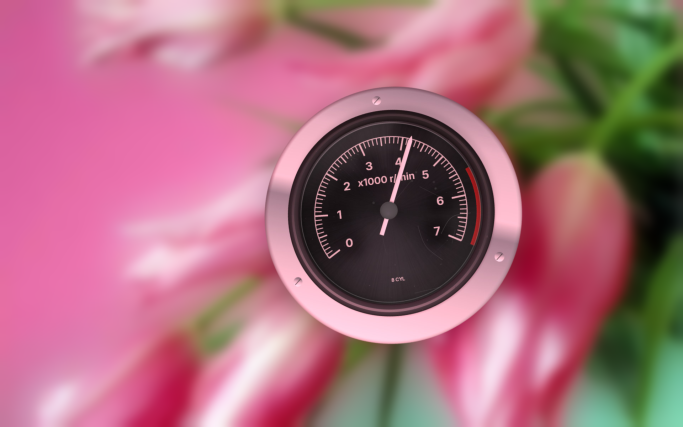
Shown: 4200
